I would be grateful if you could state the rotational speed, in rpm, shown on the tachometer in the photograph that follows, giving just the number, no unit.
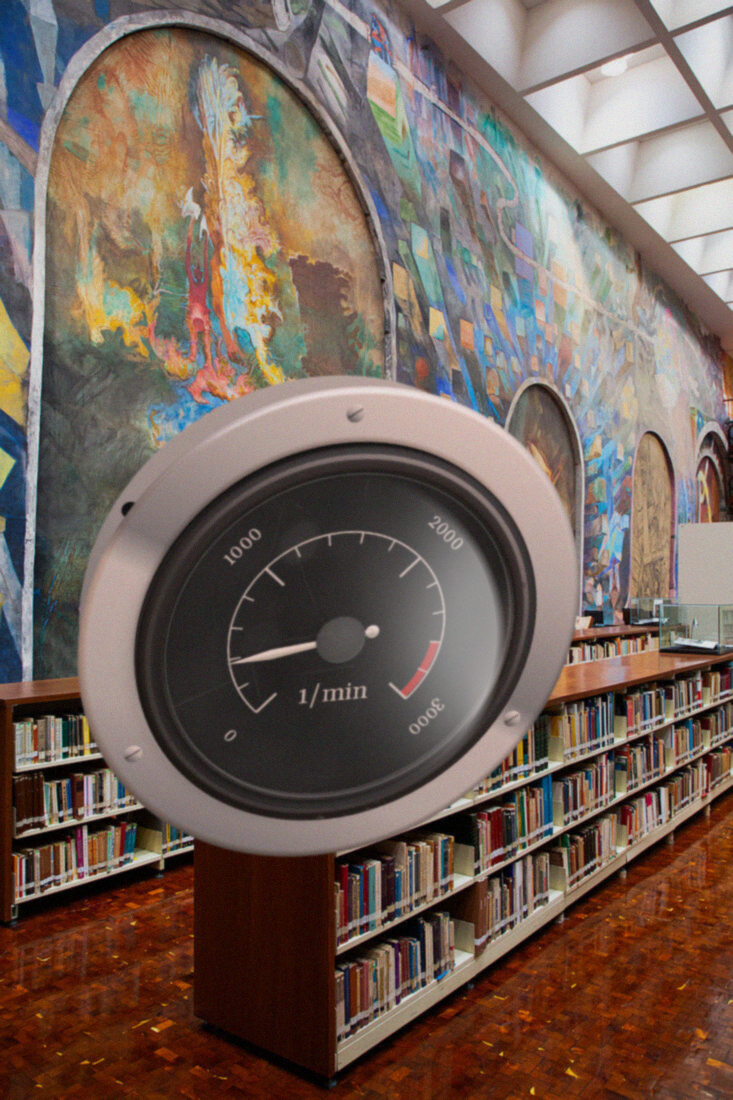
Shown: 400
